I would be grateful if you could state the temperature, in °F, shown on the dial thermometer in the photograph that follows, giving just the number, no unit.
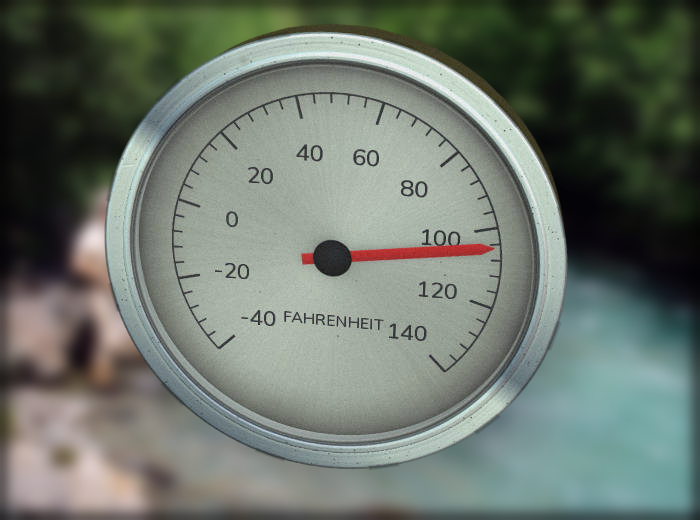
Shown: 104
